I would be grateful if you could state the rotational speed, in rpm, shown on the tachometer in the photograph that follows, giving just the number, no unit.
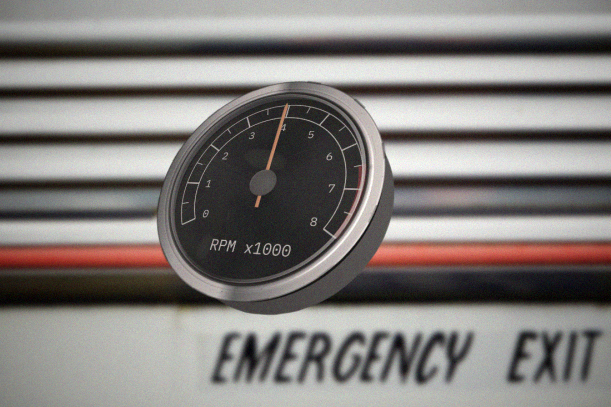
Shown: 4000
